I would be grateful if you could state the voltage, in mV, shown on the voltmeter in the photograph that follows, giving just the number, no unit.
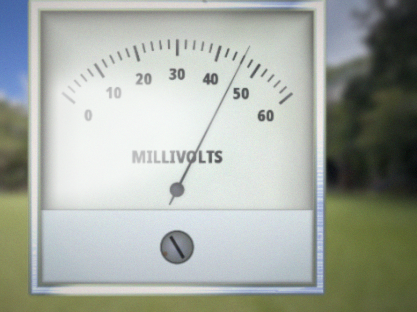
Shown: 46
